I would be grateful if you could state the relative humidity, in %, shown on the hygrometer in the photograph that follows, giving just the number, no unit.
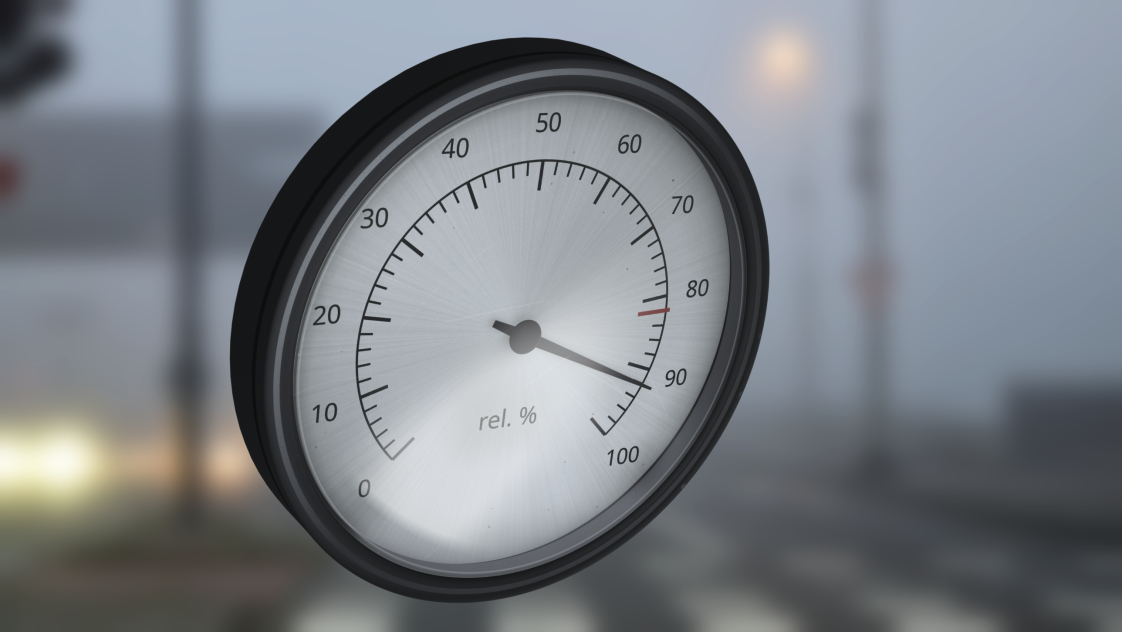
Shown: 92
